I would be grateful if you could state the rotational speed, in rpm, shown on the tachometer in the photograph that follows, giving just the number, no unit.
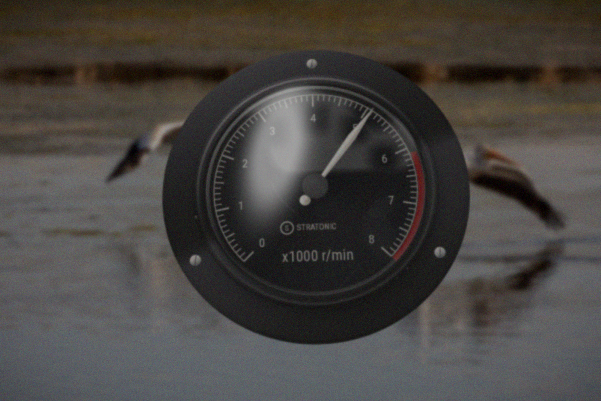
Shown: 5100
